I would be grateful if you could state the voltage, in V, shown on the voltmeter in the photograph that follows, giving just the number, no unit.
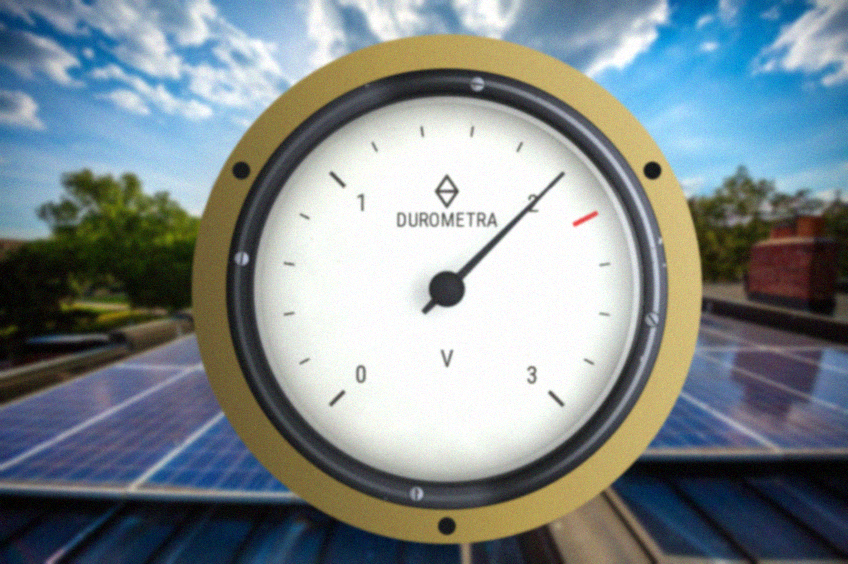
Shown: 2
